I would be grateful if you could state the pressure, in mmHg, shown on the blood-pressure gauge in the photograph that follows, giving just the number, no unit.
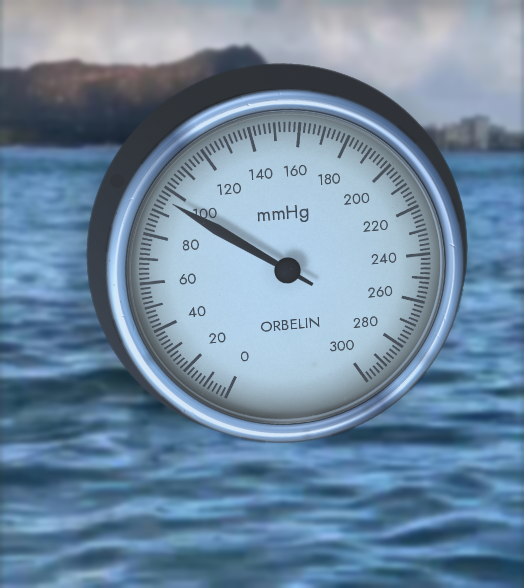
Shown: 96
